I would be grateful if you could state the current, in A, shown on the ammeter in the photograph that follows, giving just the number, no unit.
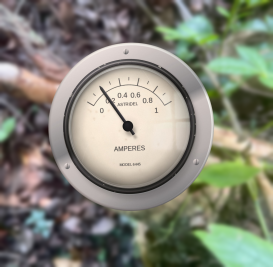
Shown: 0.2
